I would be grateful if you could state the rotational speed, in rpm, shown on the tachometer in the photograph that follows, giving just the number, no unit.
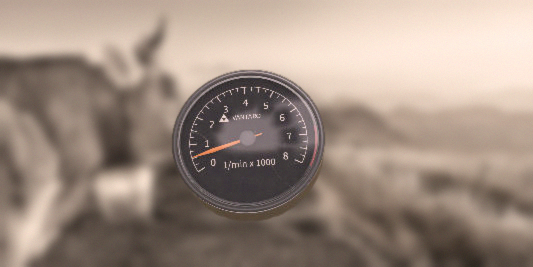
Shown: 500
